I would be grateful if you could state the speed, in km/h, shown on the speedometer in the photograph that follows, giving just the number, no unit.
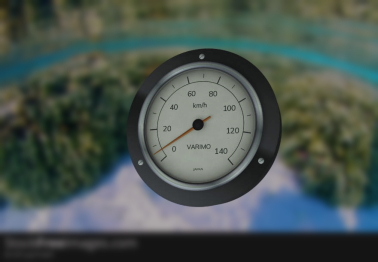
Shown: 5
